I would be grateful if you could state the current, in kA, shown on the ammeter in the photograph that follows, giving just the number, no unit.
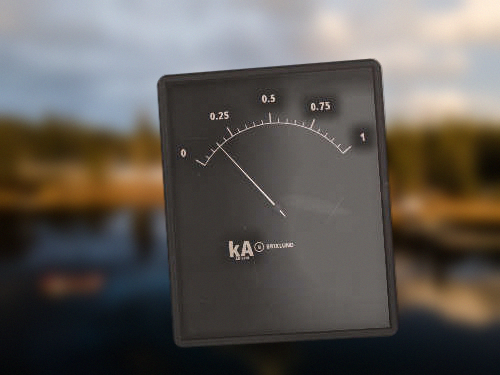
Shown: 0.15
